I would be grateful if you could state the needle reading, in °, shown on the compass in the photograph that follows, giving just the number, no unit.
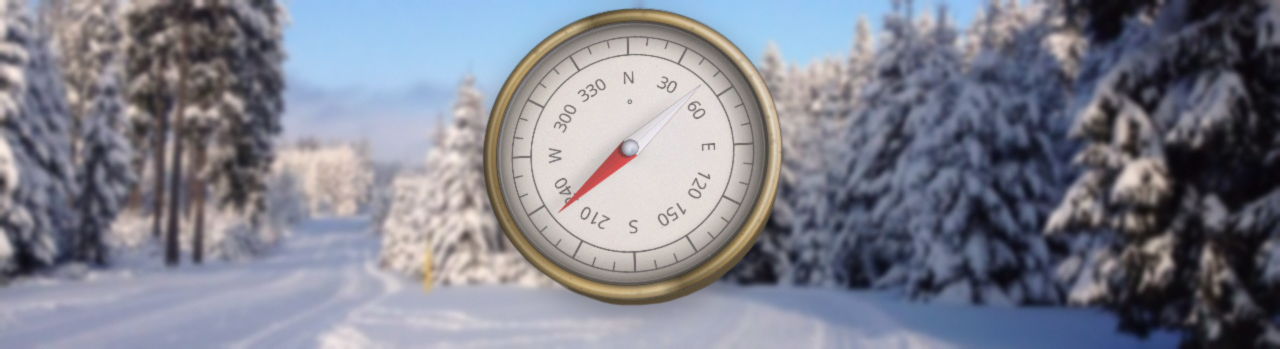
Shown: 230
